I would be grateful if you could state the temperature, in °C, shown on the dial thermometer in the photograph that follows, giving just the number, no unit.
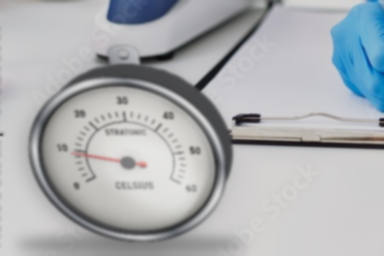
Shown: 10
